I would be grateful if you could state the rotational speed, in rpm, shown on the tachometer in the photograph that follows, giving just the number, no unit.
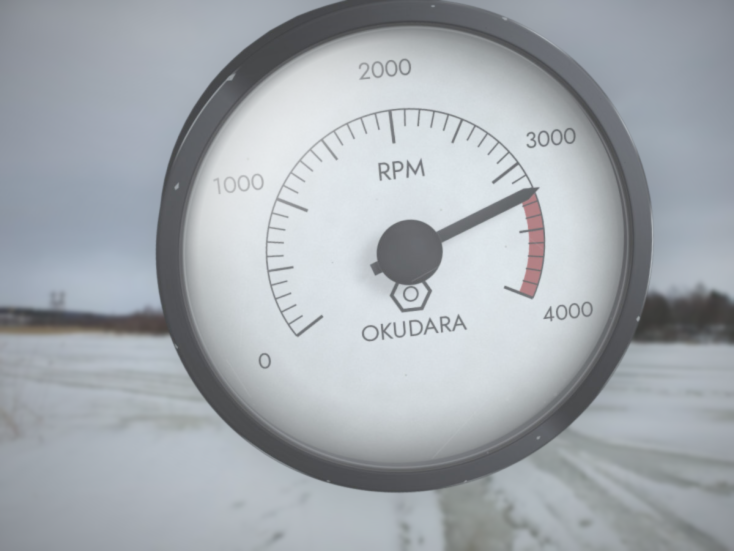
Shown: 3200
